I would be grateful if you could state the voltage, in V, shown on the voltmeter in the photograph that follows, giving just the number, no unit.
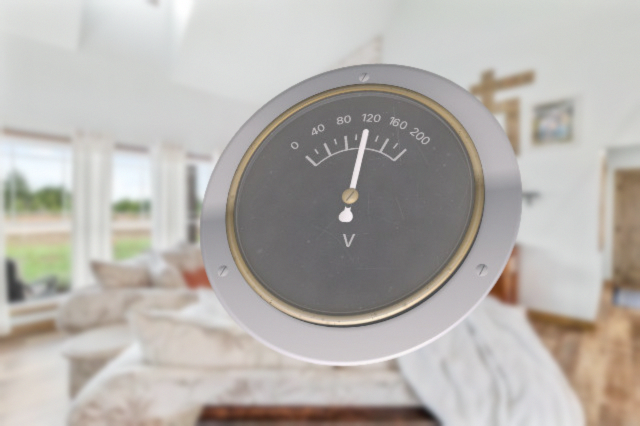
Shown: 120
